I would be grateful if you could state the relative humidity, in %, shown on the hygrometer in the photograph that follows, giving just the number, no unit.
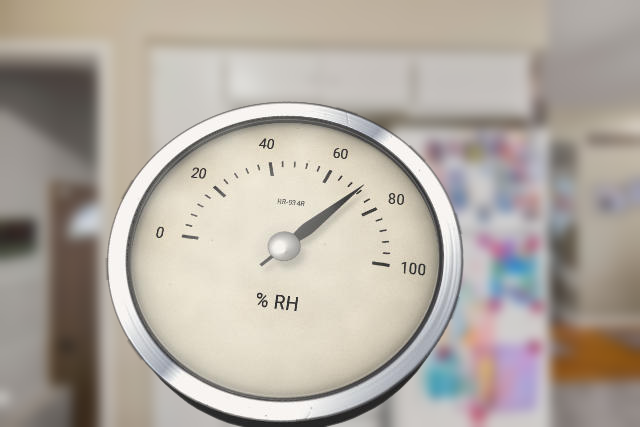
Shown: 72
